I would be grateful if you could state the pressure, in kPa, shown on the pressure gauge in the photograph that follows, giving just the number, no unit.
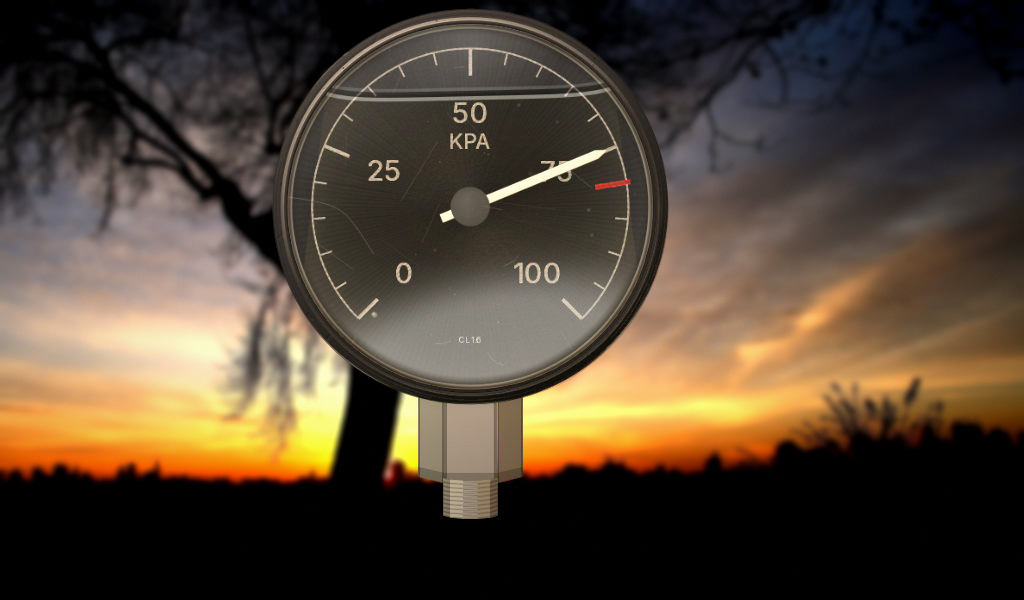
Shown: 75
